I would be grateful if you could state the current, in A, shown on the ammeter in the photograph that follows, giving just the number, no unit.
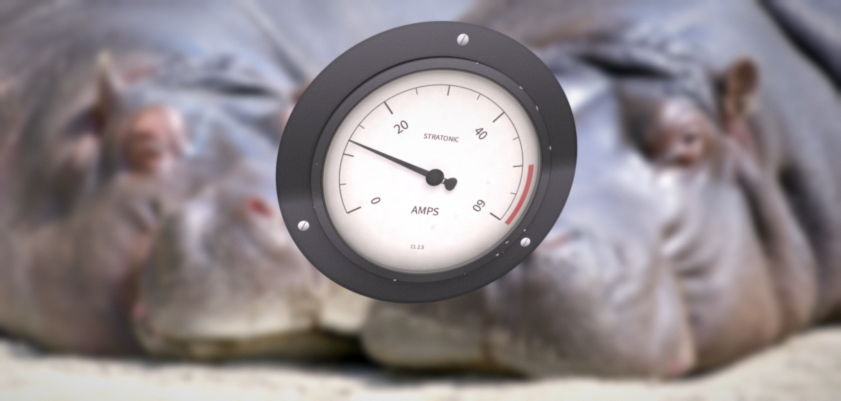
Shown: 12.5
